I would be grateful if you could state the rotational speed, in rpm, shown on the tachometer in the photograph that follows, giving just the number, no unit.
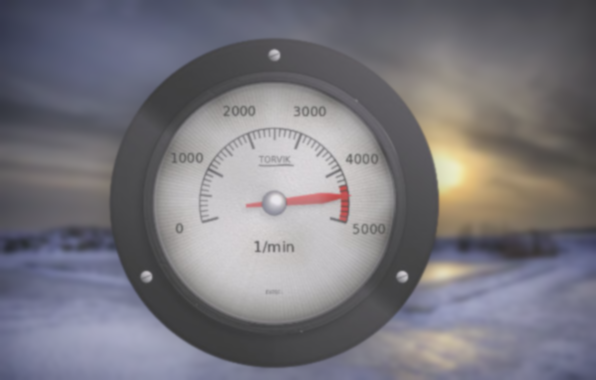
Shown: 4500
